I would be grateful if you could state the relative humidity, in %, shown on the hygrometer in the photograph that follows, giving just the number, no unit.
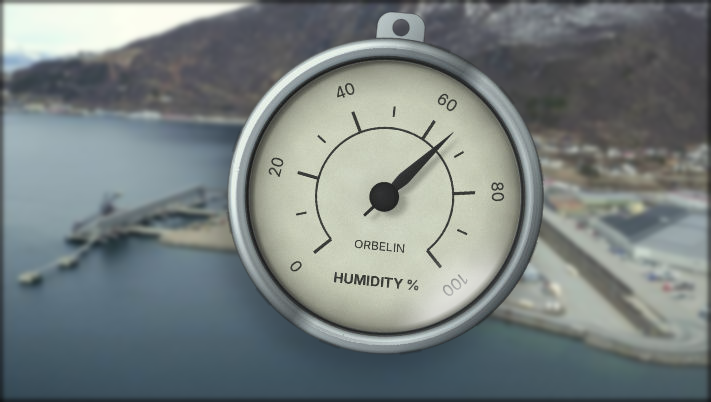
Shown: 65
